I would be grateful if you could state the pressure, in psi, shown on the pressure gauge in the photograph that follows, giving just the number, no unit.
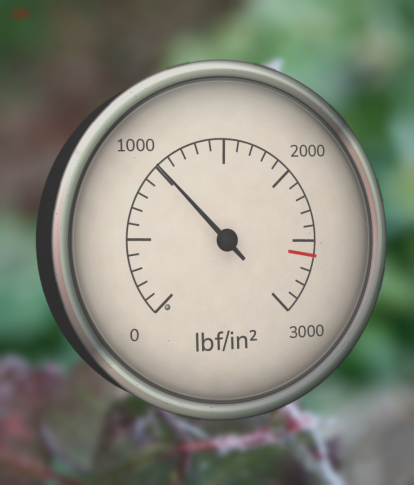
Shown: 1000
